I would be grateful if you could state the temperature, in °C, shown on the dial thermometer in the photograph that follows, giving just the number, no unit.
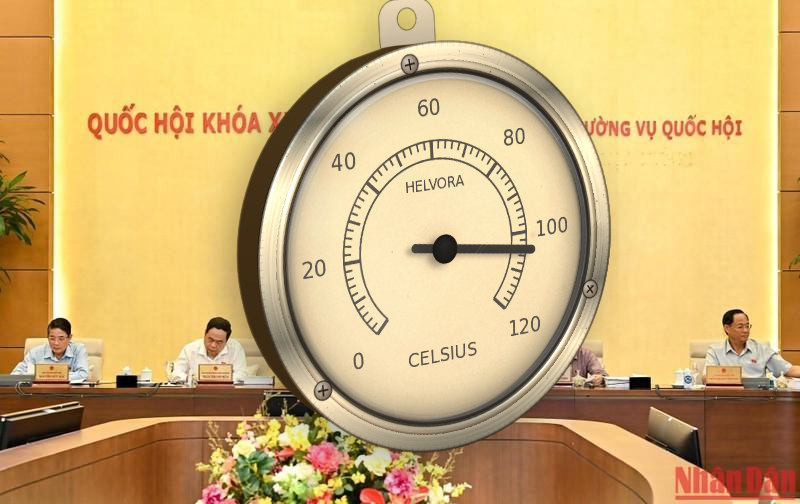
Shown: 104
